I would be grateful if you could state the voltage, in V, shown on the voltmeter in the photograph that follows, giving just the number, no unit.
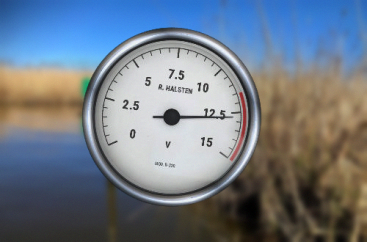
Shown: 12.75
